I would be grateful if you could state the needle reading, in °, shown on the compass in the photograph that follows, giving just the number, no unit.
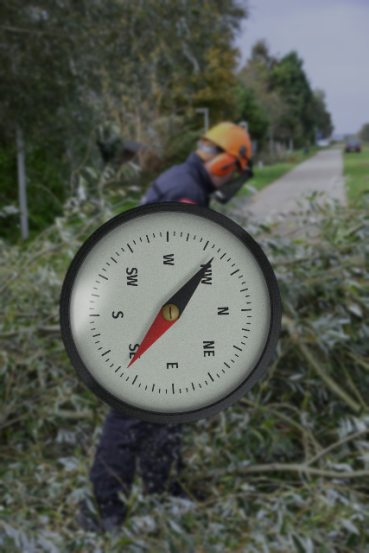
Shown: 130
